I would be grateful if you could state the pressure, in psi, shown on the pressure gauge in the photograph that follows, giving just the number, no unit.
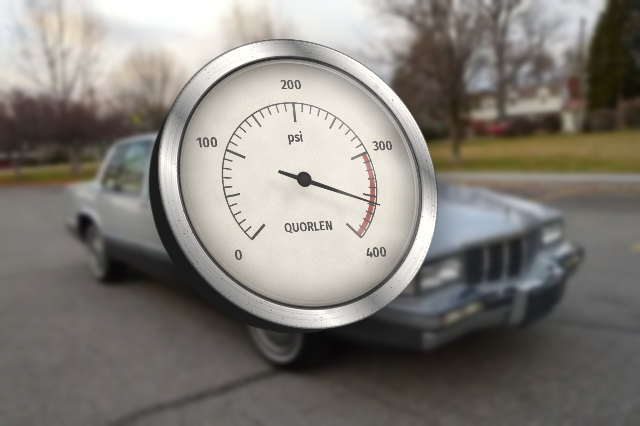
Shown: 360
